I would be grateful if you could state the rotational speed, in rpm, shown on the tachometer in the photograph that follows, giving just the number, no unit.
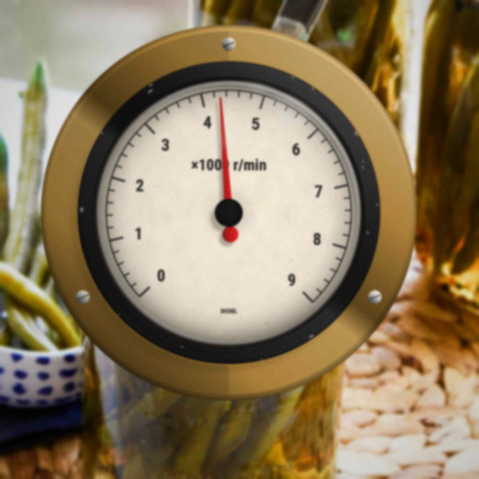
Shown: 4300
